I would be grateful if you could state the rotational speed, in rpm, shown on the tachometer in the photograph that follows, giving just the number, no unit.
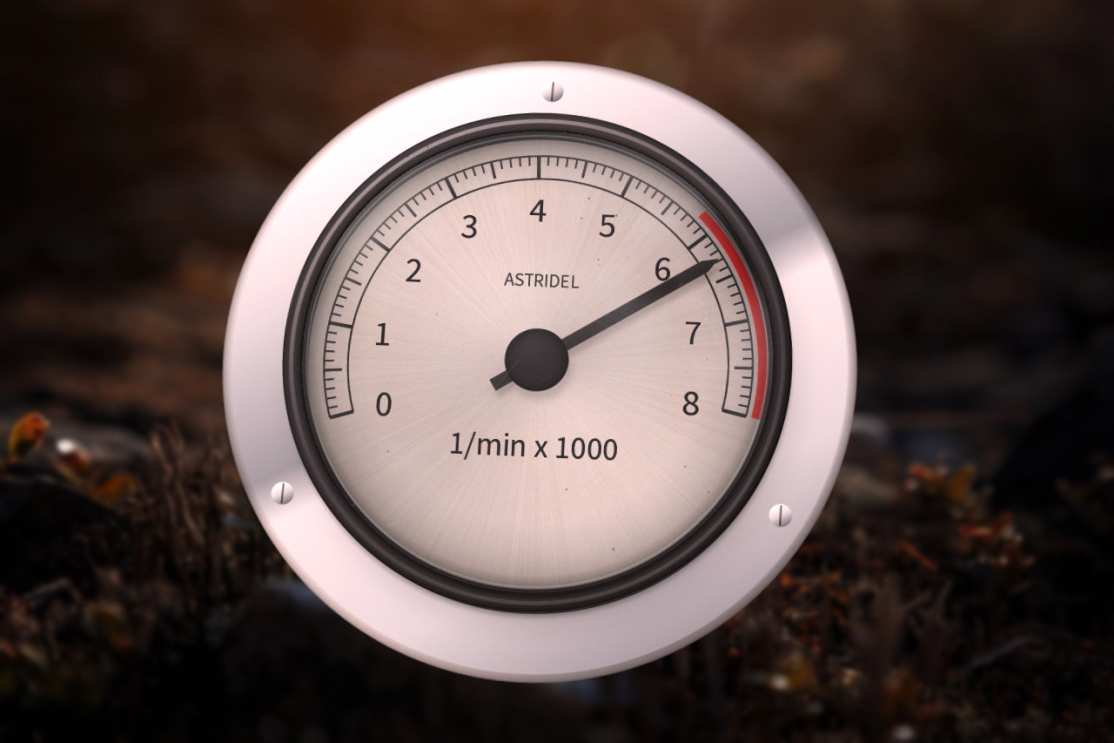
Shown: 6300
